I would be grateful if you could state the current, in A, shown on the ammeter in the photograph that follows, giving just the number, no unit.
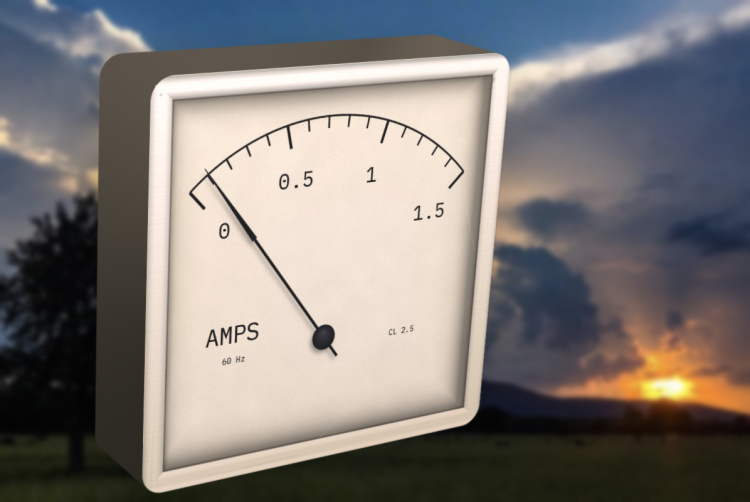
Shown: 0.1
